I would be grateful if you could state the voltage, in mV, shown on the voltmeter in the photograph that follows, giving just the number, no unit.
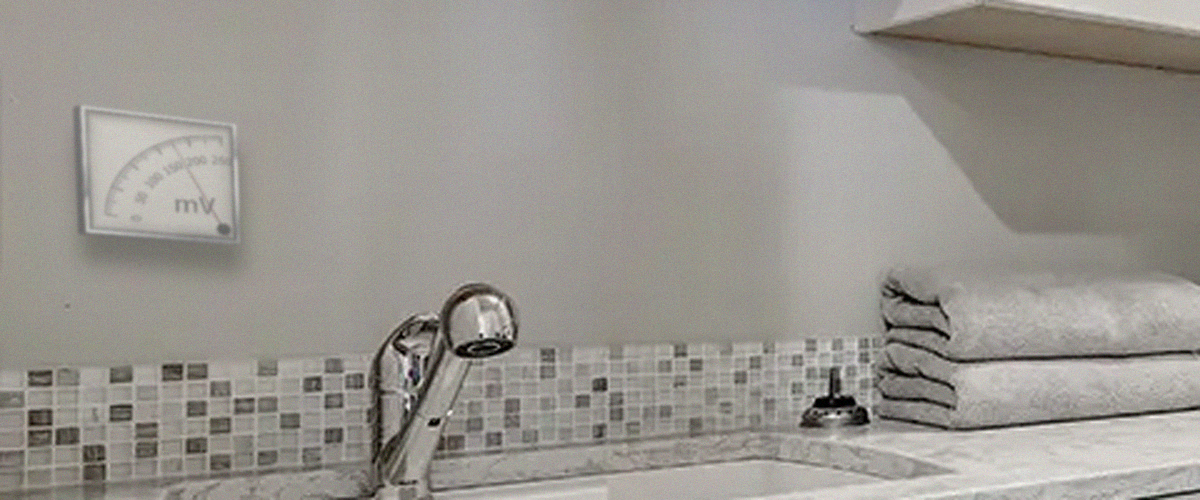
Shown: 175
